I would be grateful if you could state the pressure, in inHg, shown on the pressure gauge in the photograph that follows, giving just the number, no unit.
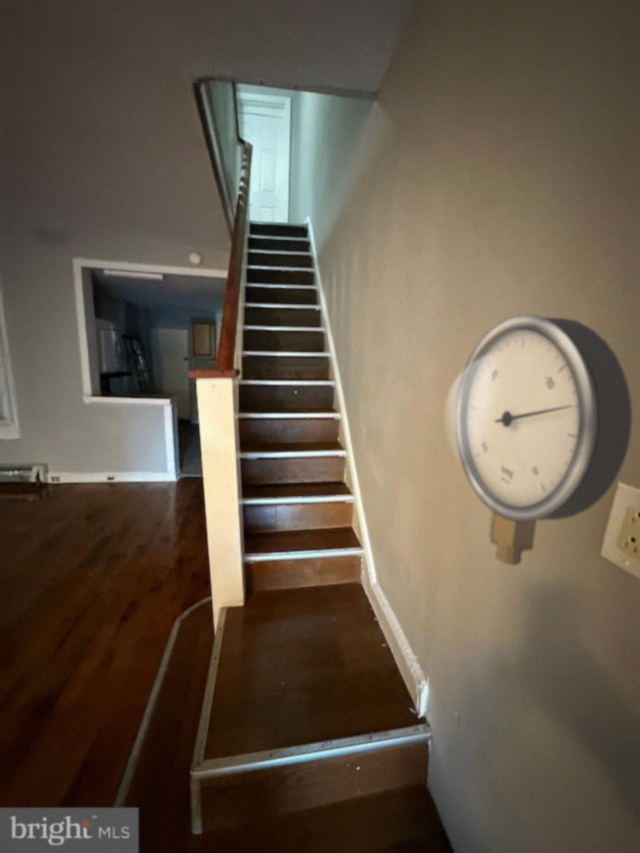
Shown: -7
